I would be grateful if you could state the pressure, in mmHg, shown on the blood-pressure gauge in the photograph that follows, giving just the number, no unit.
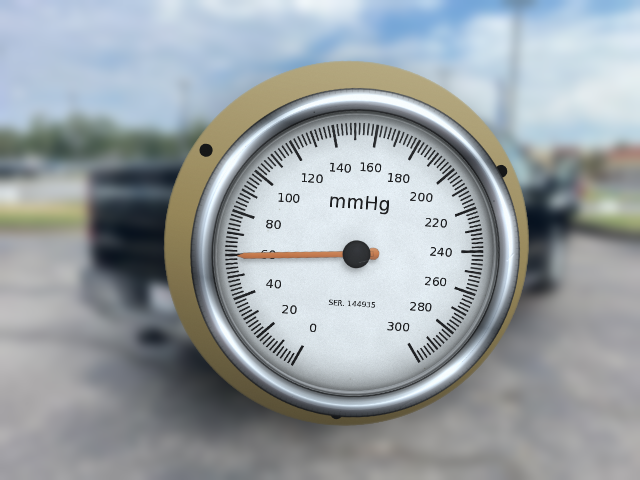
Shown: 60
